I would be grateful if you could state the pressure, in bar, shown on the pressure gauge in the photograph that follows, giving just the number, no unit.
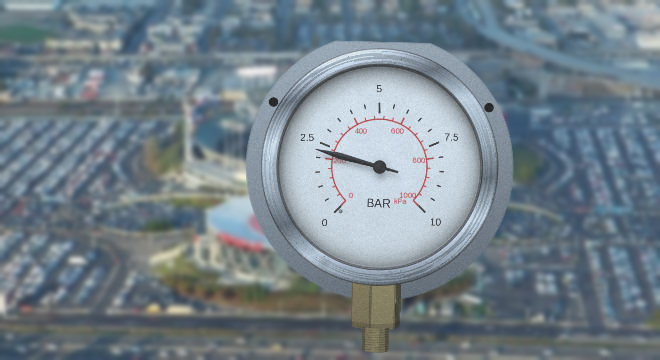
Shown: 2.25
